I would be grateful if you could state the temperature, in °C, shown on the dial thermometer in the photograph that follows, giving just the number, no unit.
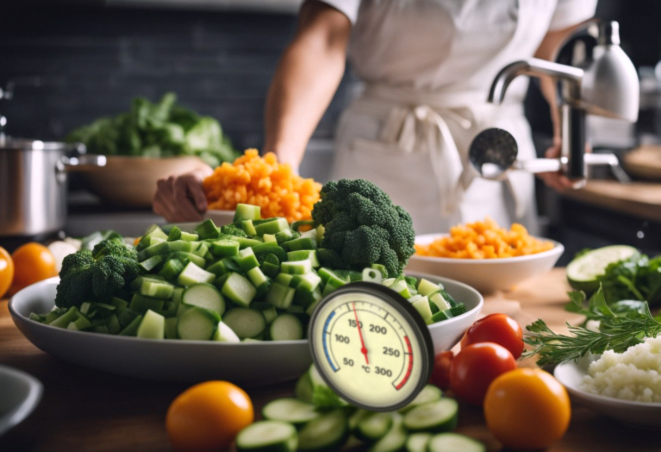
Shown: 160
